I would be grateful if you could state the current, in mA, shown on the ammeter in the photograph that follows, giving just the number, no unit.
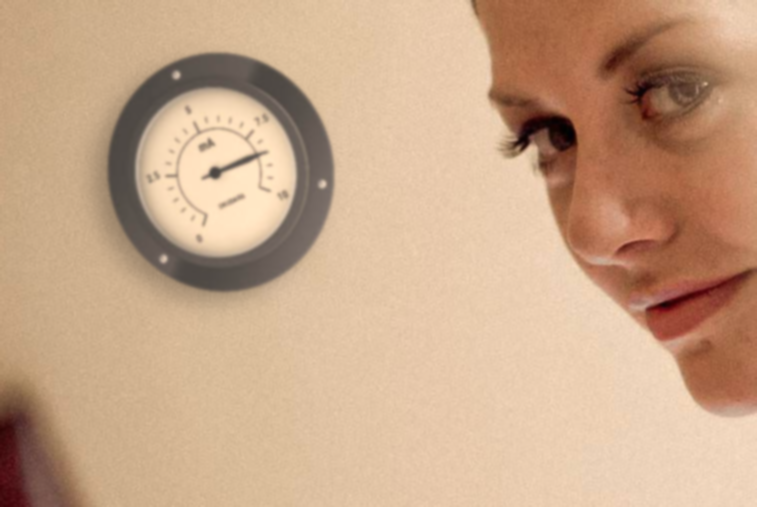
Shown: 8.5
